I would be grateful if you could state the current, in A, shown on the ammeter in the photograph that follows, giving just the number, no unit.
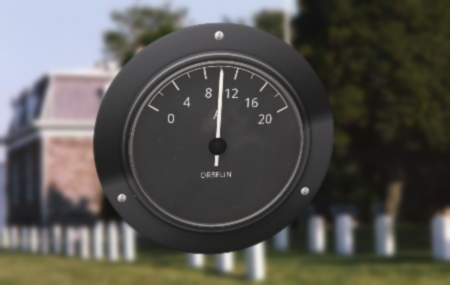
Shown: 10
